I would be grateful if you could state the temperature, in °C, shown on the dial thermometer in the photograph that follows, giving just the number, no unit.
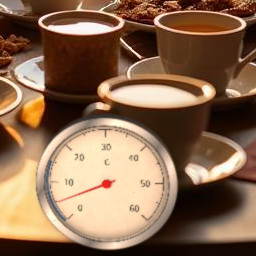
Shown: 5
